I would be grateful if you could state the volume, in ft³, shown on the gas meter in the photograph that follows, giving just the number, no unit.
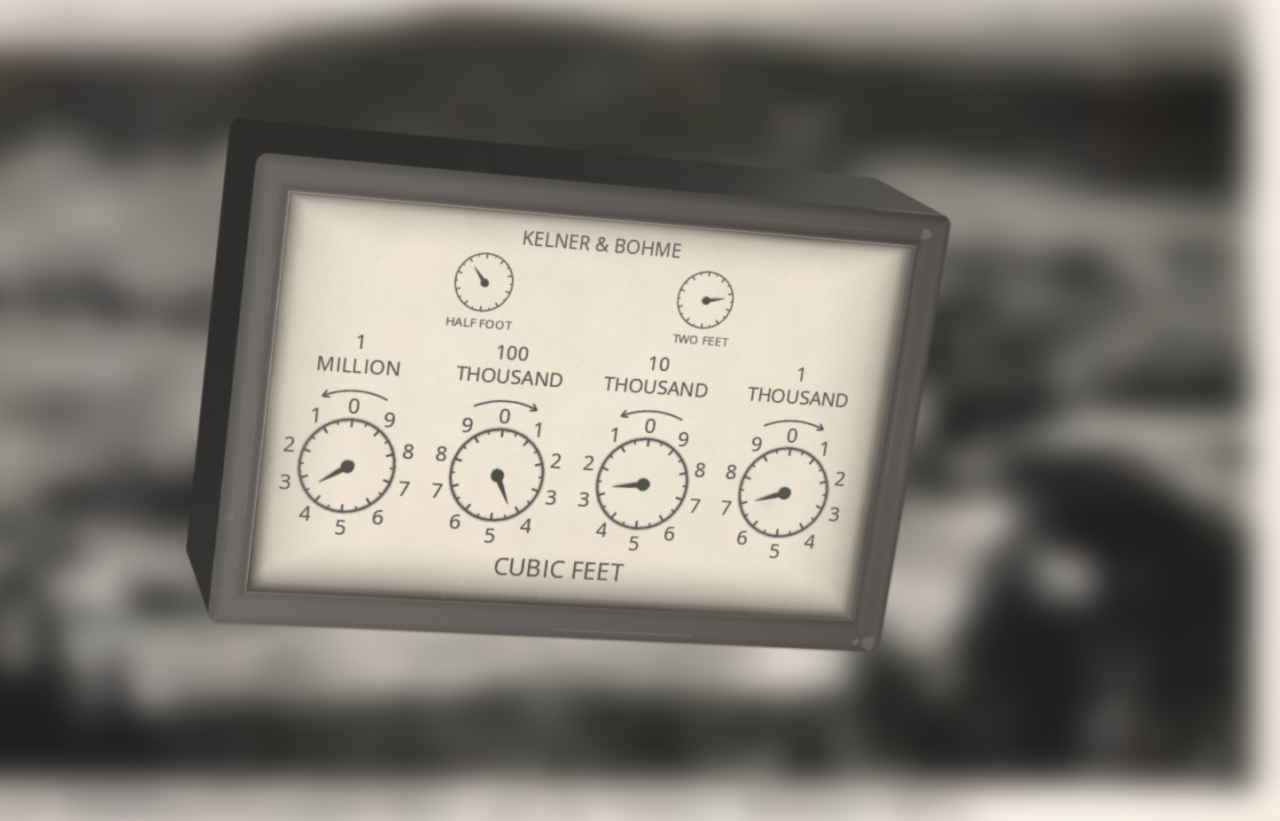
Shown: 342700
